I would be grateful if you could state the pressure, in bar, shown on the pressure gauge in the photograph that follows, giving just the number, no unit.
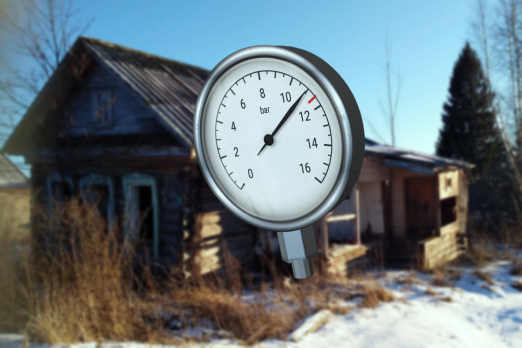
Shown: 11
